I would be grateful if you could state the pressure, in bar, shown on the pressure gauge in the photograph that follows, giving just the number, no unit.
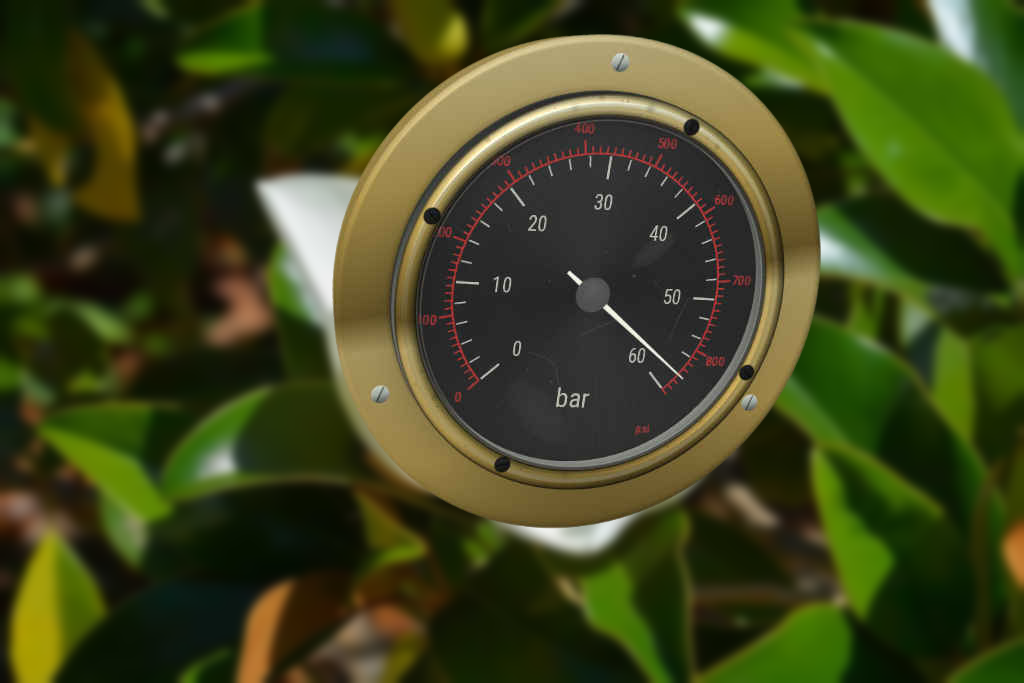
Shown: 58
